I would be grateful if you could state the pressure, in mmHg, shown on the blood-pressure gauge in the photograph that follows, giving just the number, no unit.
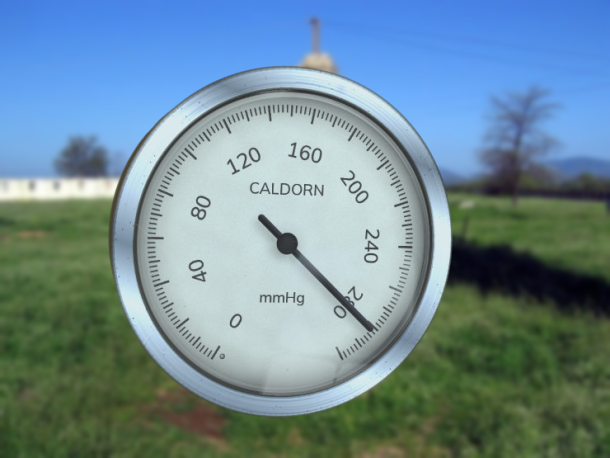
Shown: 282
